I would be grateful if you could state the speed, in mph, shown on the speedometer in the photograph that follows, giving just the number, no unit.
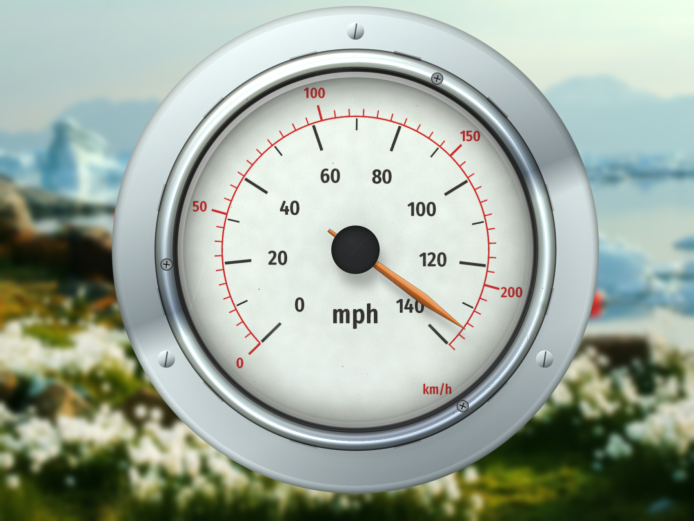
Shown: 135
